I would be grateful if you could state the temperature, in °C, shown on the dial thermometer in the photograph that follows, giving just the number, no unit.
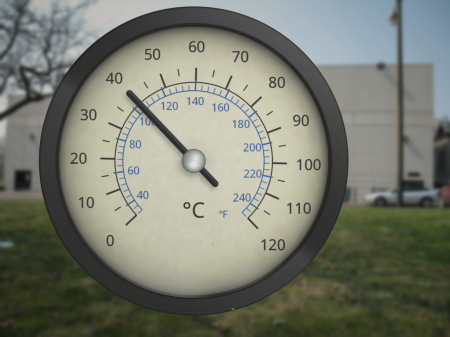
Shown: 40
